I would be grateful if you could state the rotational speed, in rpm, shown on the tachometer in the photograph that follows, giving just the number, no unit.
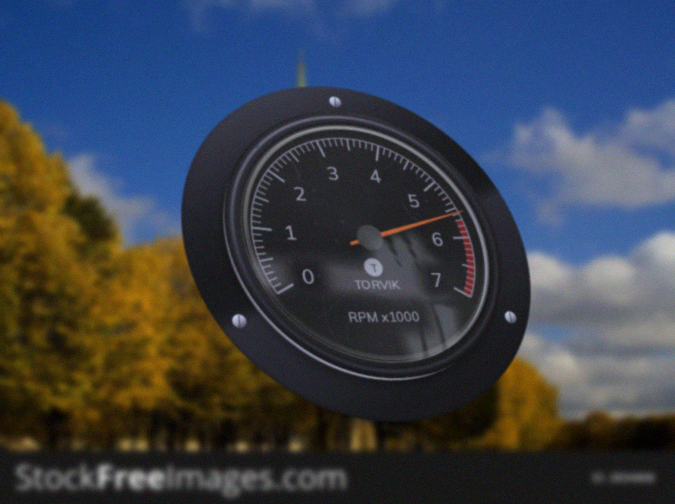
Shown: 5600
